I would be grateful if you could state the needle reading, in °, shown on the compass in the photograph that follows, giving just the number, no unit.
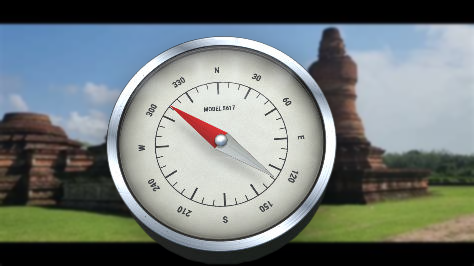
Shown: 310
